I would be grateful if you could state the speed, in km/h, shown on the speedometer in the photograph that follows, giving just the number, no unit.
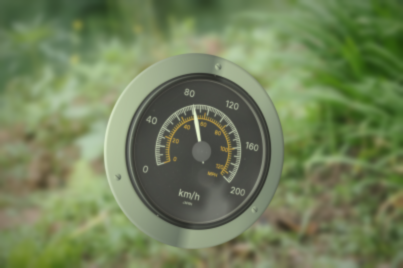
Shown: 80
